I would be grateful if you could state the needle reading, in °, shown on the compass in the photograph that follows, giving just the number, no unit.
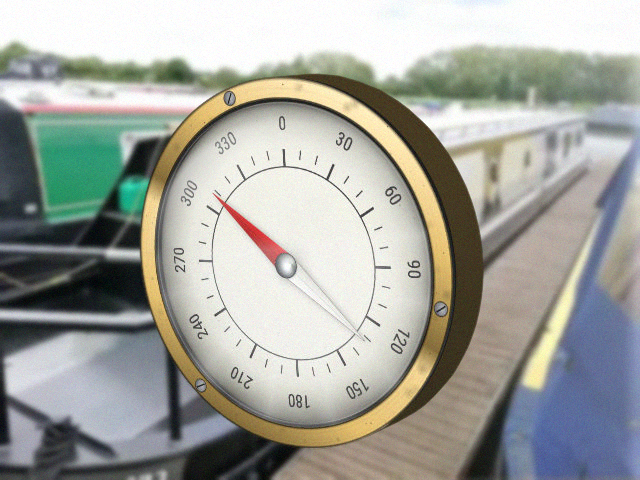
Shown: 310
